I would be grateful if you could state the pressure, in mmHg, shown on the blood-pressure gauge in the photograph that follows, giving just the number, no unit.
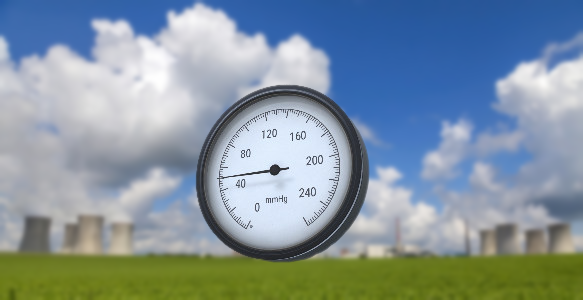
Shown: 50
